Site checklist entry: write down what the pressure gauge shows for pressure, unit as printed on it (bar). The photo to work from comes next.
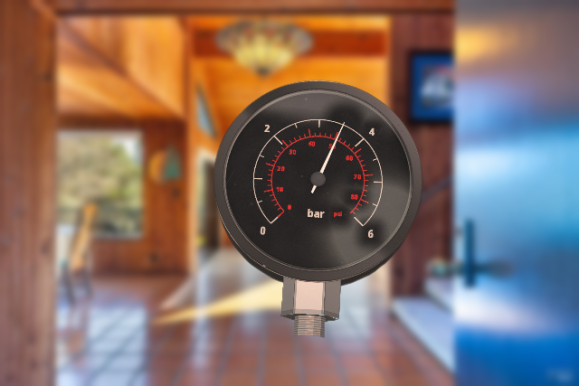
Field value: 3.5 bar
